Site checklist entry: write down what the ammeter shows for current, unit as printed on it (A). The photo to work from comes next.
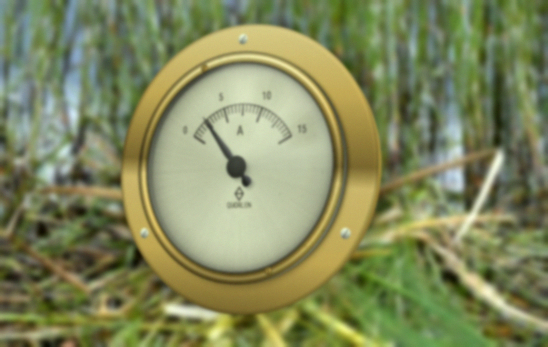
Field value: 2.5 A
